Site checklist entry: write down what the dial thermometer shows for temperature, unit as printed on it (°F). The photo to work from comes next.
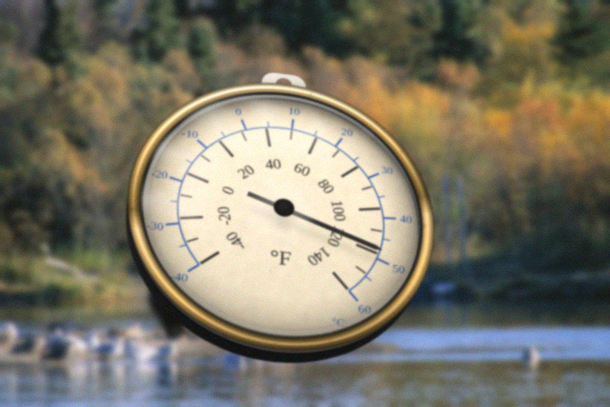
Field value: 120 °F
